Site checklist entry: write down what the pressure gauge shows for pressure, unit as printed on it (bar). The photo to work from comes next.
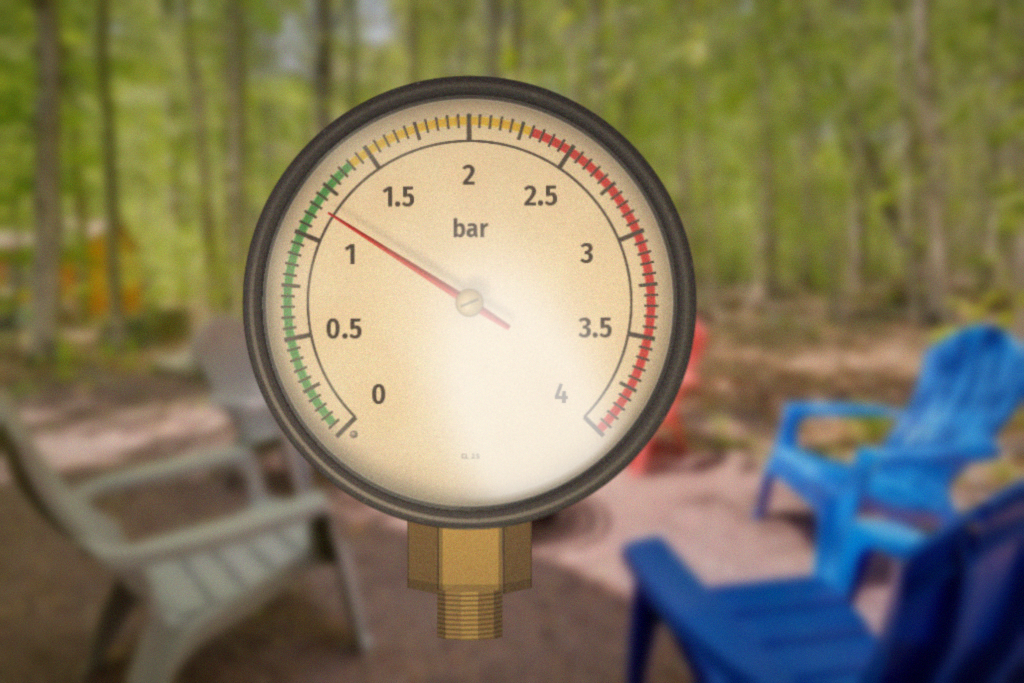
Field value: 1.15 bar
